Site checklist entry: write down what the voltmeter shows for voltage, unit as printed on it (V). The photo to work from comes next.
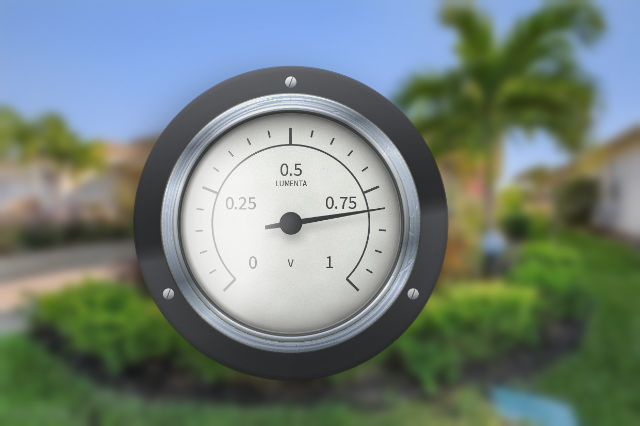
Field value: 0.8 V
